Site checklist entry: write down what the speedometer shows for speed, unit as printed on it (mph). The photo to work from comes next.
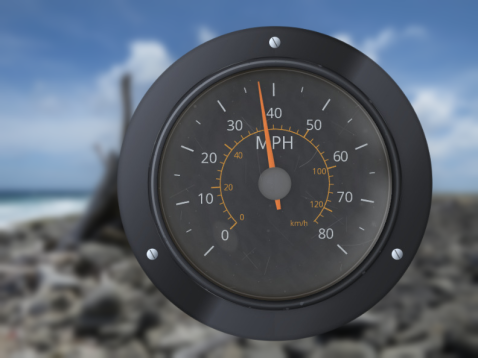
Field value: 37.5 mph
